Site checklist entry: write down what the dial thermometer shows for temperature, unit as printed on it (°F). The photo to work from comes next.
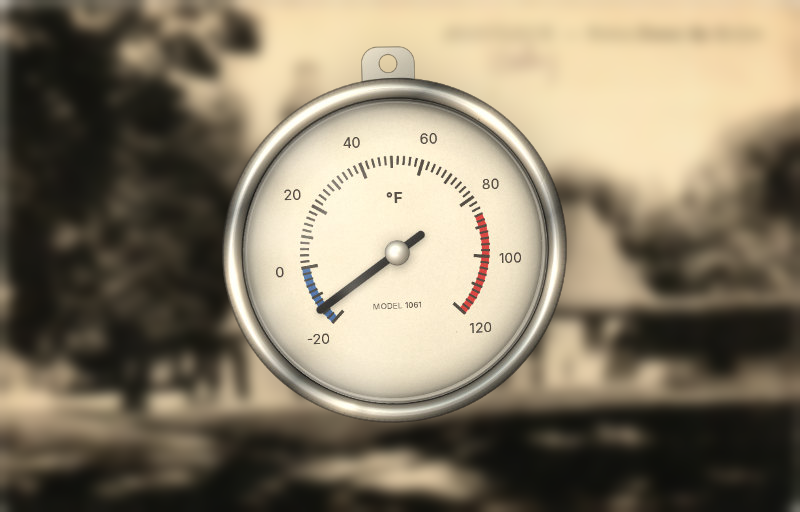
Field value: -14 °F
